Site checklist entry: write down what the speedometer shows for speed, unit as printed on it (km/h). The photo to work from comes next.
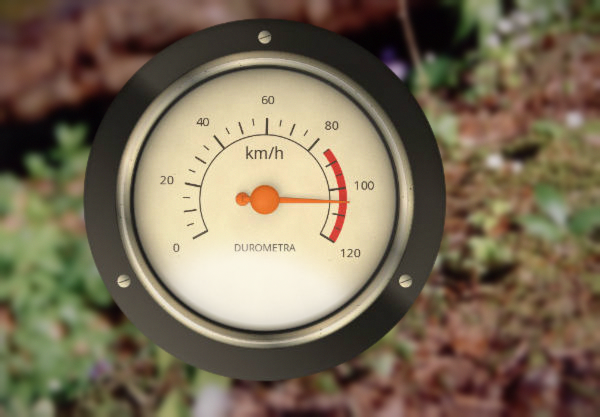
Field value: 105 km/h
